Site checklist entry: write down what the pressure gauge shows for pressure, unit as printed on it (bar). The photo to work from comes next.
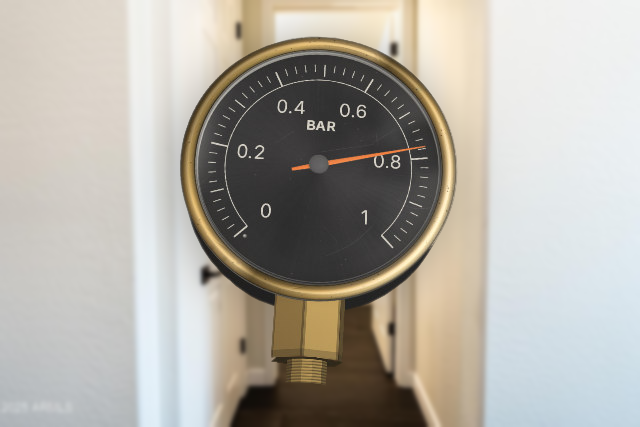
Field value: 0.78 bar
